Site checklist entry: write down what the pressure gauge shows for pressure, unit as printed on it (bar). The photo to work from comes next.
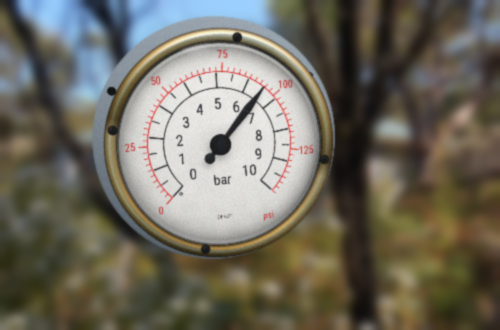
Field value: 6.5 bar
